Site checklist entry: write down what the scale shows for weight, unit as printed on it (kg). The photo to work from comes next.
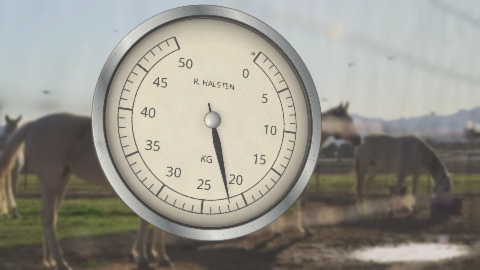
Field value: 22 kg
